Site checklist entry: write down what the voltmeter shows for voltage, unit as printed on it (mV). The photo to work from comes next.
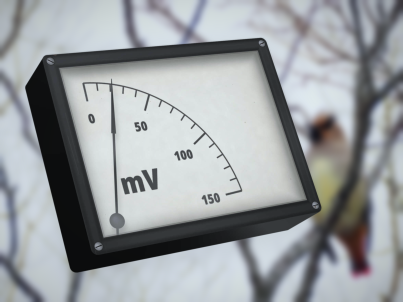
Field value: 20 mV
